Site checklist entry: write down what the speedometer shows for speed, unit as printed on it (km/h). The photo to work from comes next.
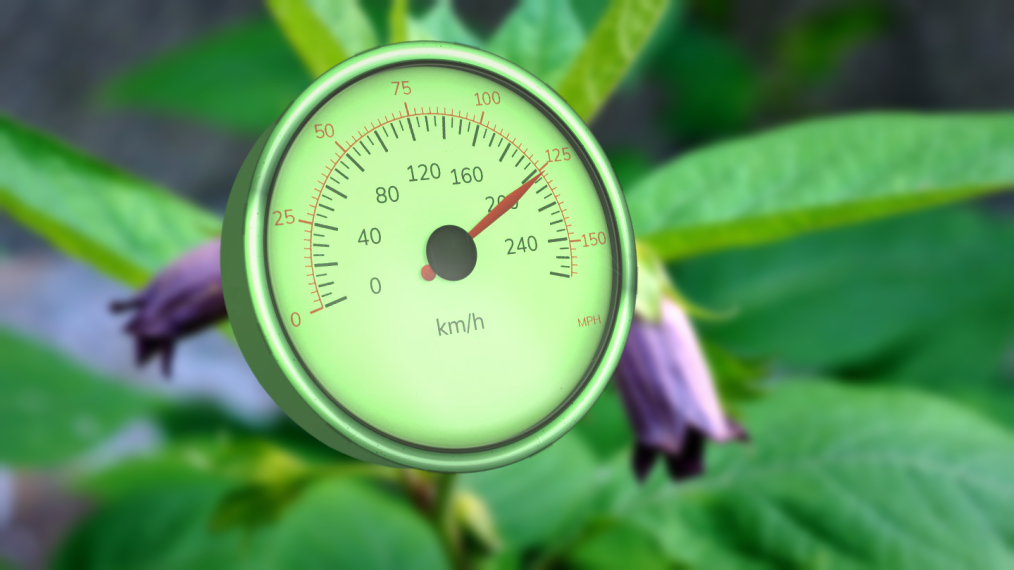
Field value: 202.5 km/h
